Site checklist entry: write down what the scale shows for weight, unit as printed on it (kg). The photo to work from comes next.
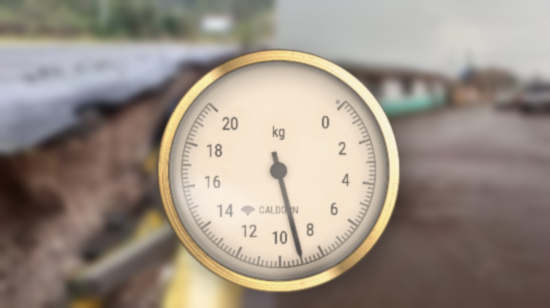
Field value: 9 kg
